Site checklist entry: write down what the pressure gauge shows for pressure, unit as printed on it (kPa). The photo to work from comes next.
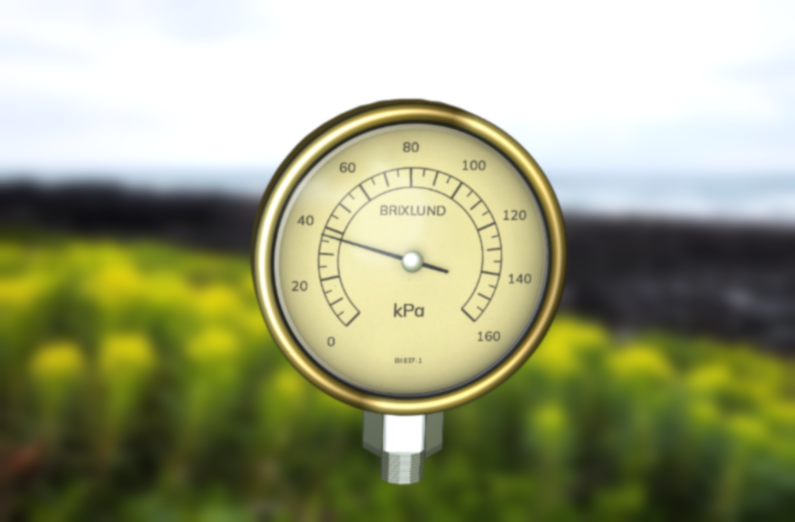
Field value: 37.5 kPa
